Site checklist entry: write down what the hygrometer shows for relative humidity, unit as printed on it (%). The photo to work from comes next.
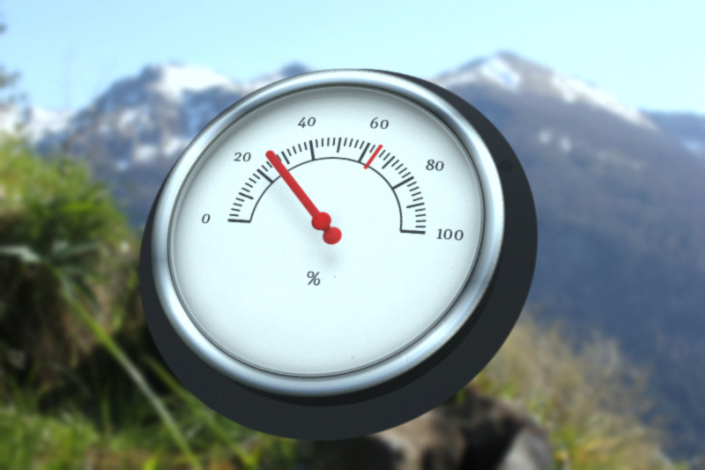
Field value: 26 %
